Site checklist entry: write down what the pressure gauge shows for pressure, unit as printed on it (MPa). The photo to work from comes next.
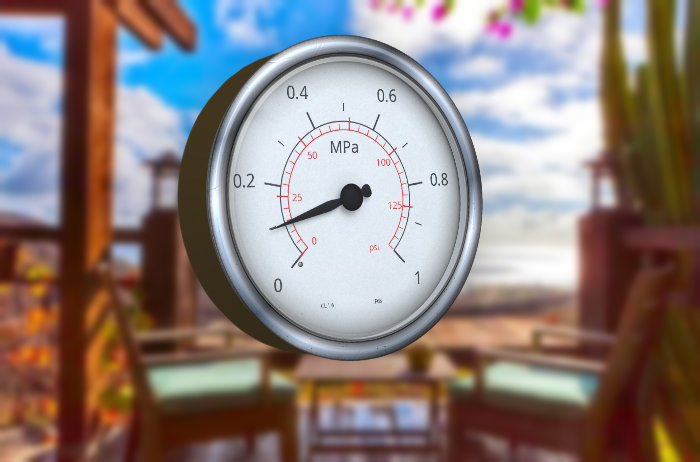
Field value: 0.1 MPa
